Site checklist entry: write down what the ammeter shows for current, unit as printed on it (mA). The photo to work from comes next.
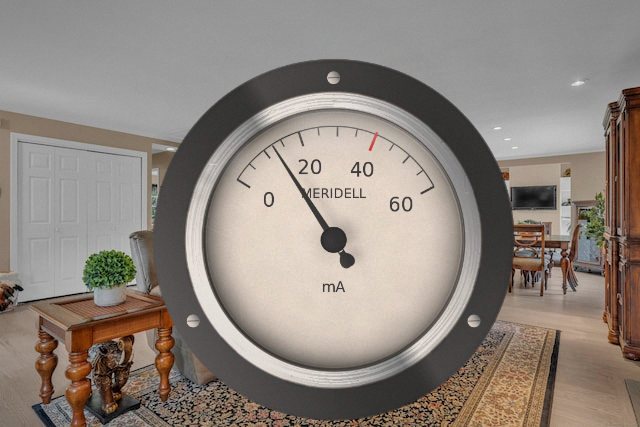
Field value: 12.5 mA
